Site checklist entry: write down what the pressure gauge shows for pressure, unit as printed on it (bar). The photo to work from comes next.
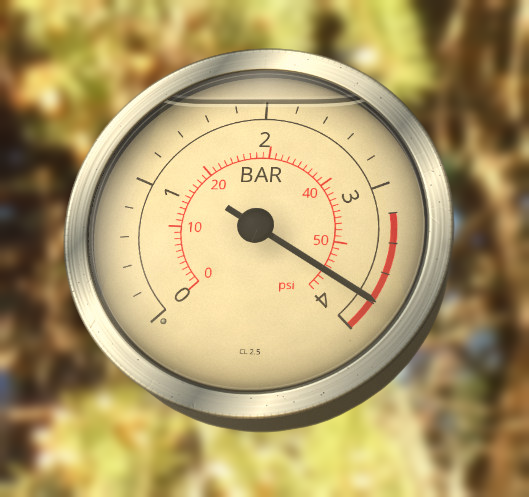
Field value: 3.8 bar
